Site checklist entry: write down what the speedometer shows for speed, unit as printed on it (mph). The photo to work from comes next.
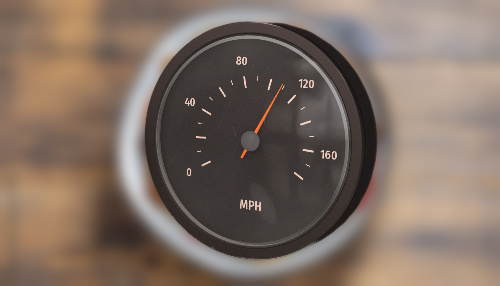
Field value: 110 mph
